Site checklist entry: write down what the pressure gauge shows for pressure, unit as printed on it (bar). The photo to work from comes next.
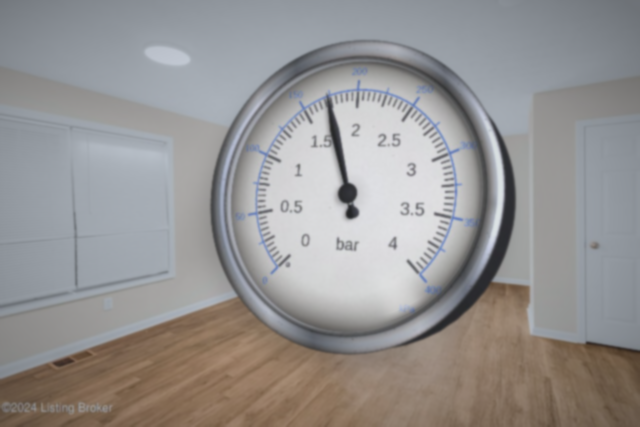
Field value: 1.75 bar
